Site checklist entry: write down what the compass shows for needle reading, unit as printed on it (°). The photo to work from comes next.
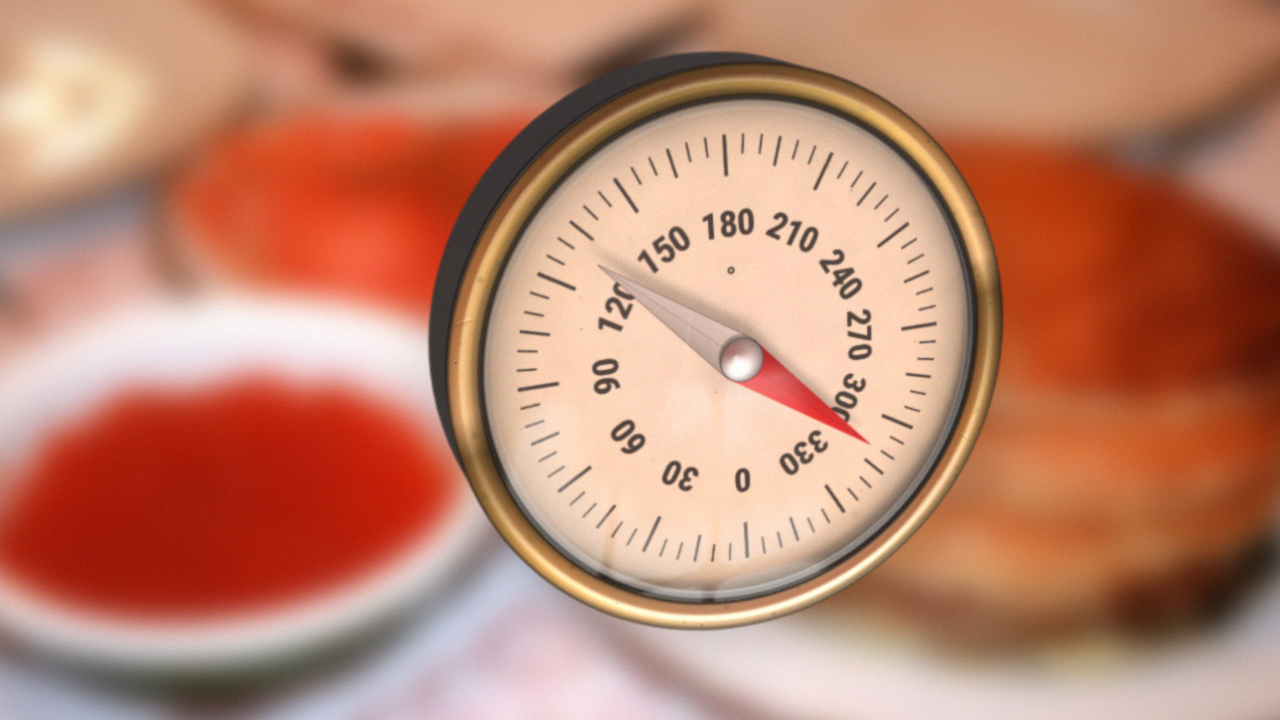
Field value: 310 °
